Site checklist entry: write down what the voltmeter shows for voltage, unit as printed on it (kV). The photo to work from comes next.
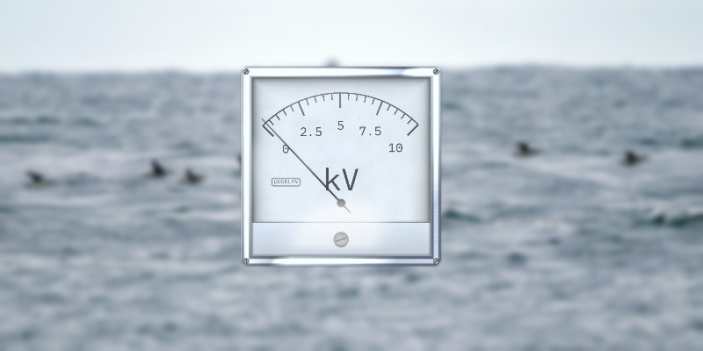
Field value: 0.25 kV
